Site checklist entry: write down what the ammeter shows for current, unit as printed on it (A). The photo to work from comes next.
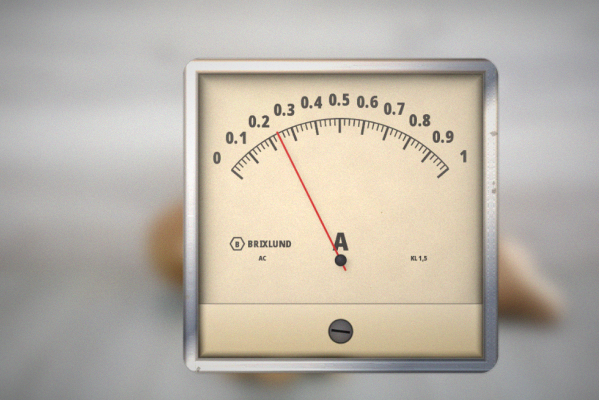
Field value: 0.24 A
